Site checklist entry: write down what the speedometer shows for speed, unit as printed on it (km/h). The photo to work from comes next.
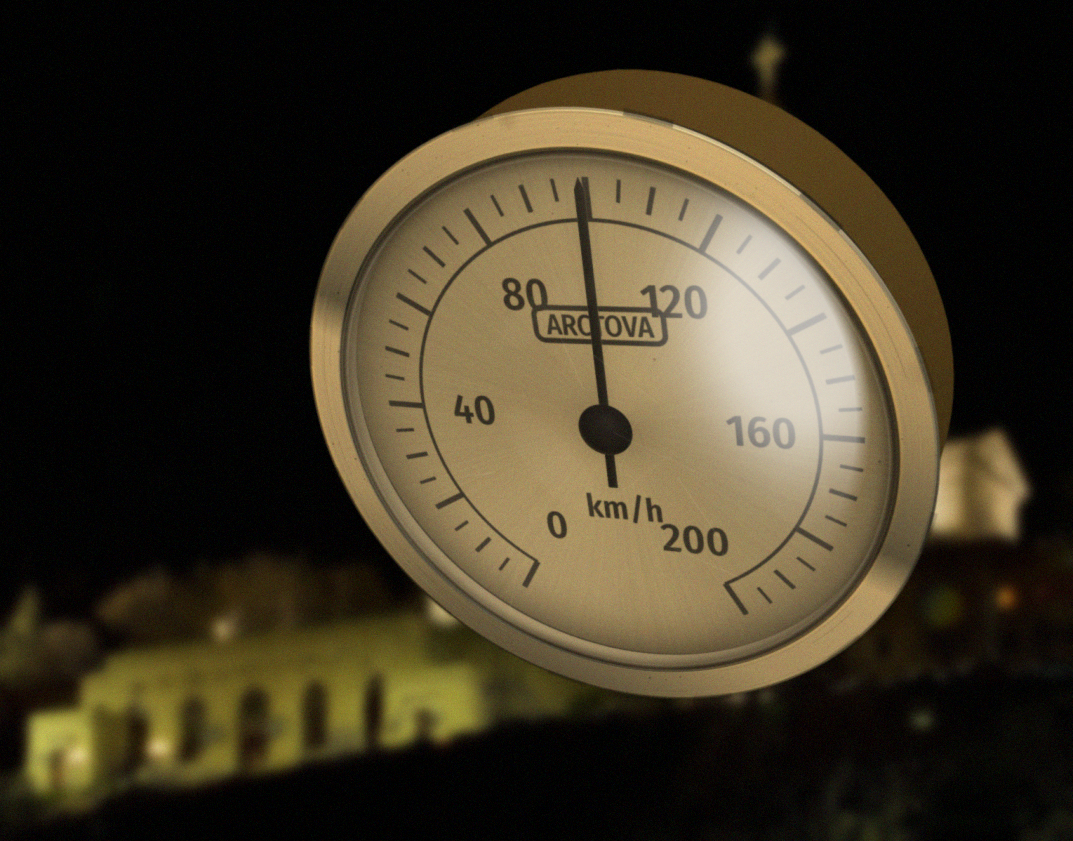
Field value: 100 km/h
